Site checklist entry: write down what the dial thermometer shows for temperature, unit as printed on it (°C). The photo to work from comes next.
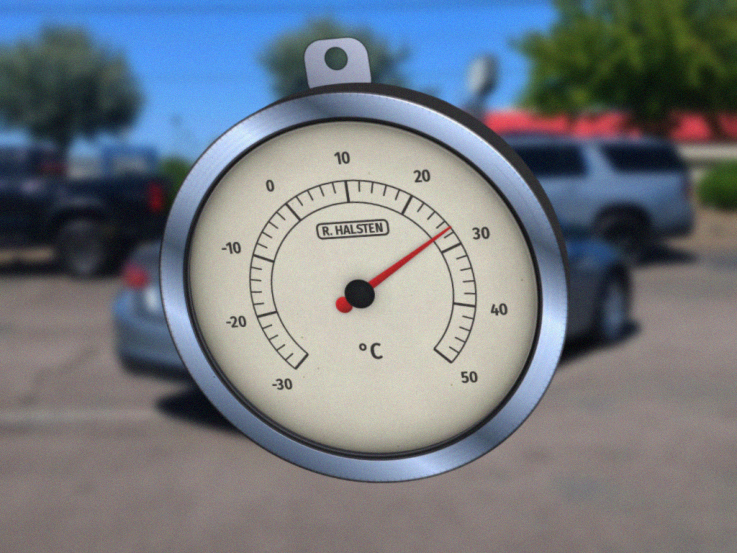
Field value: 27 °C
